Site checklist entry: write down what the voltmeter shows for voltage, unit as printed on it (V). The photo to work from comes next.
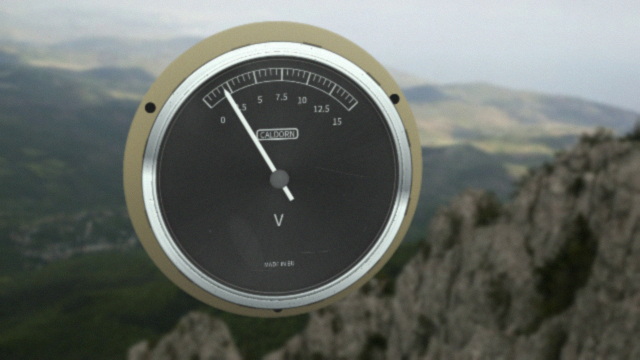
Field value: 2 V
